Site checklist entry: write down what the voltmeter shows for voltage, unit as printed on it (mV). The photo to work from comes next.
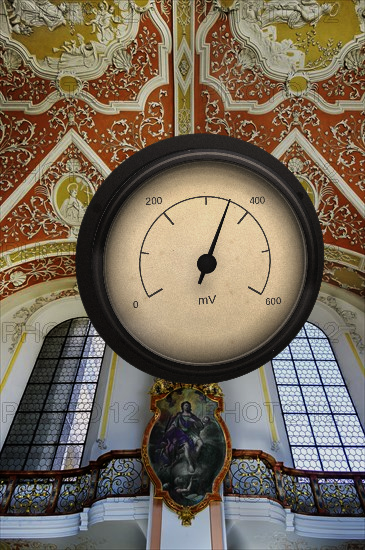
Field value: 350 mV
